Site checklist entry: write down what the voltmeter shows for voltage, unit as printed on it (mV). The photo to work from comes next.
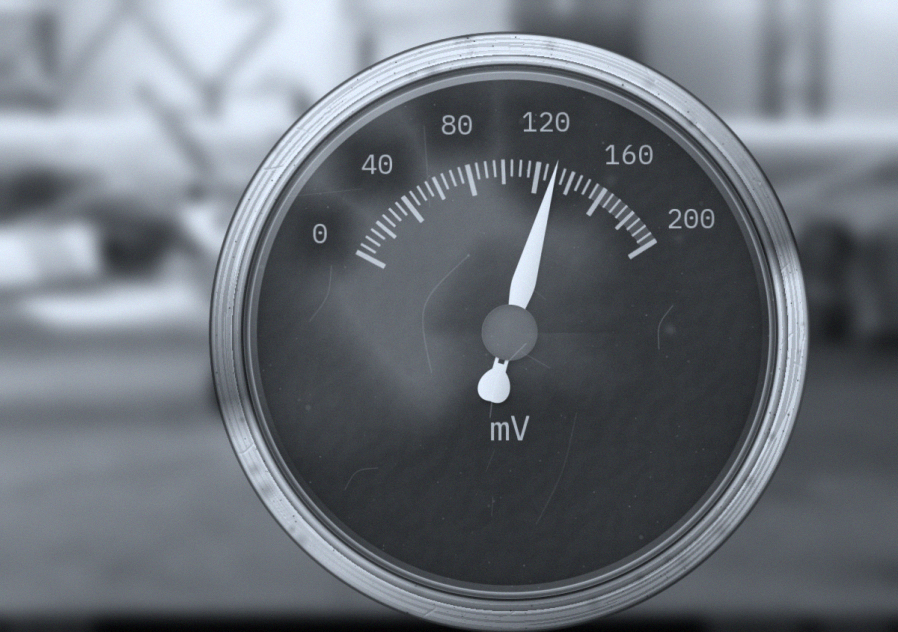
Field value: 130 mV
